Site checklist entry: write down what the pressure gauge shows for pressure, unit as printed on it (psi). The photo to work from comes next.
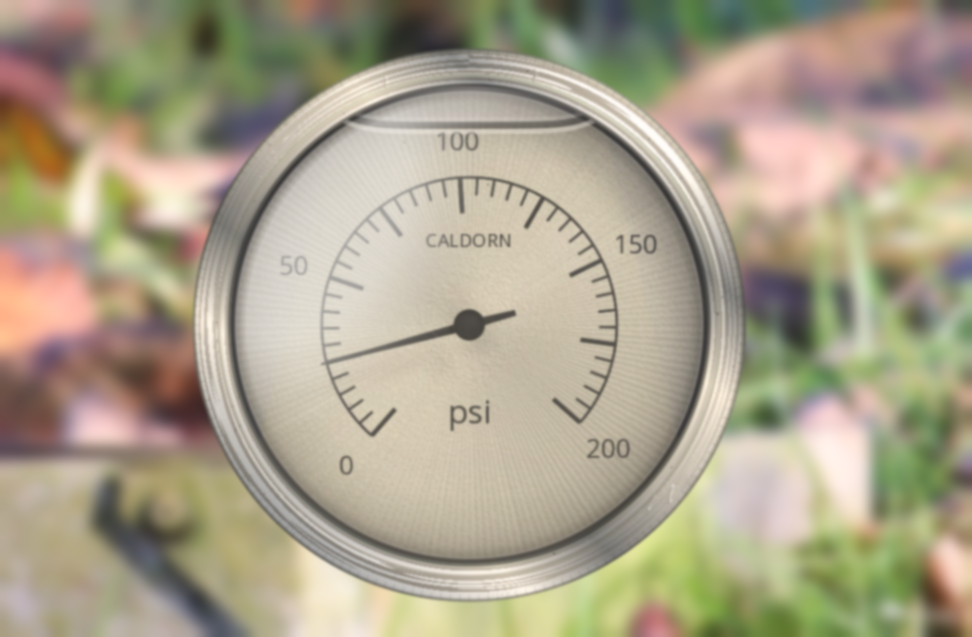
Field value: 25 psi
